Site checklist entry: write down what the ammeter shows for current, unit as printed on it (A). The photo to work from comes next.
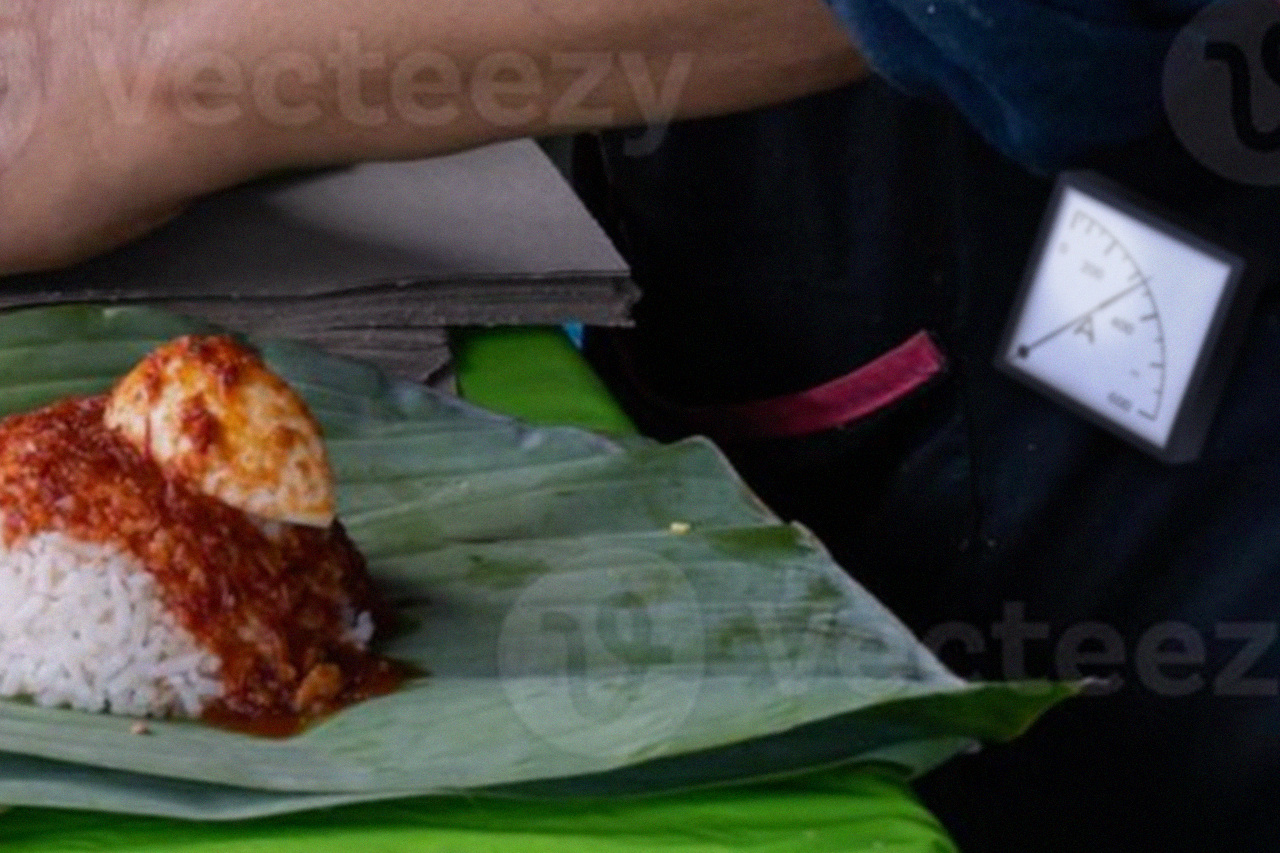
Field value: 325 A
